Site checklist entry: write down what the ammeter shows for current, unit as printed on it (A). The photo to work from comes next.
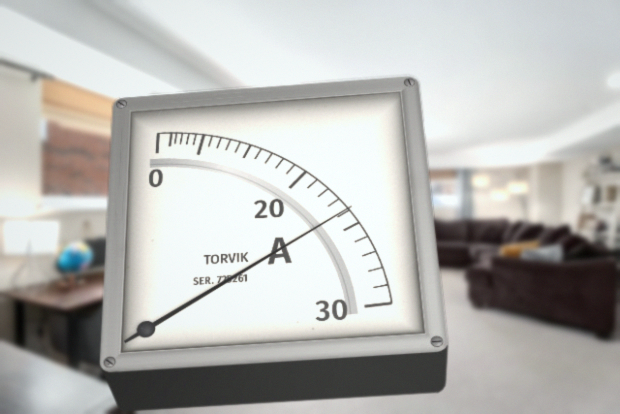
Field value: 24 A
